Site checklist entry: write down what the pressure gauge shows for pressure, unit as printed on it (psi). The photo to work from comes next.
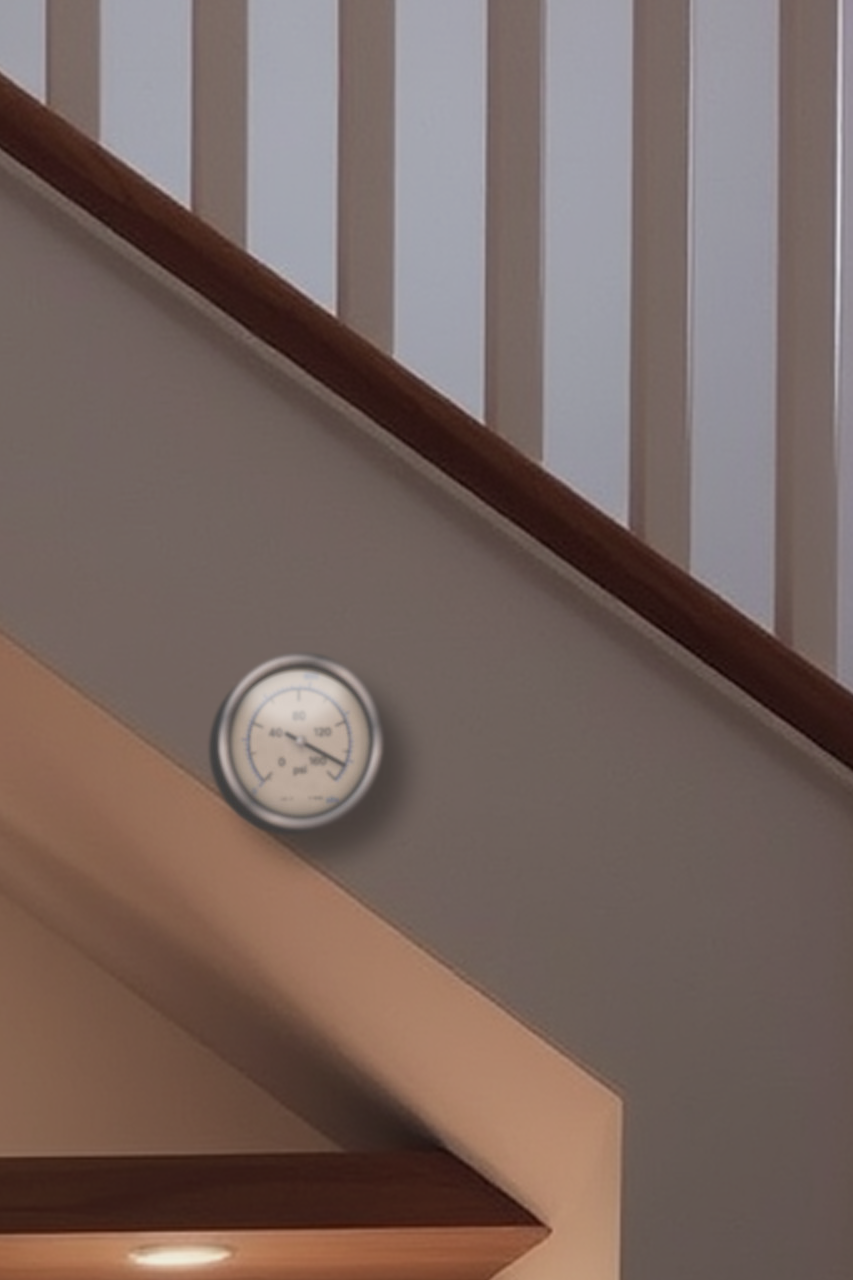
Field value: 150 psi
